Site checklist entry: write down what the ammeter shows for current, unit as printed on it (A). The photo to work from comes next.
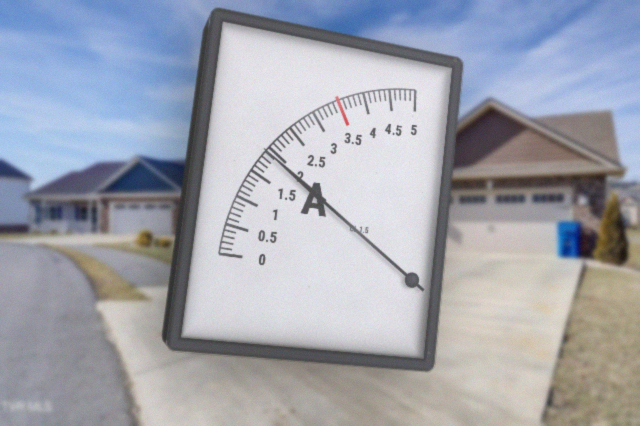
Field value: 1.9 A
